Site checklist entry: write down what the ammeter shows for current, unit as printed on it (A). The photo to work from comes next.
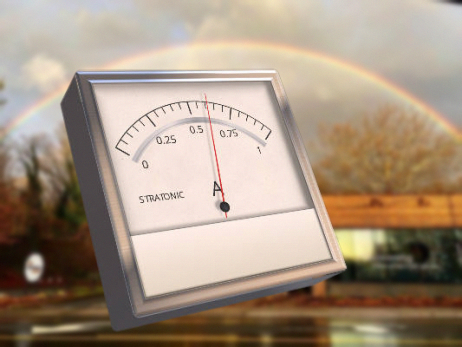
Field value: 0.6 A
